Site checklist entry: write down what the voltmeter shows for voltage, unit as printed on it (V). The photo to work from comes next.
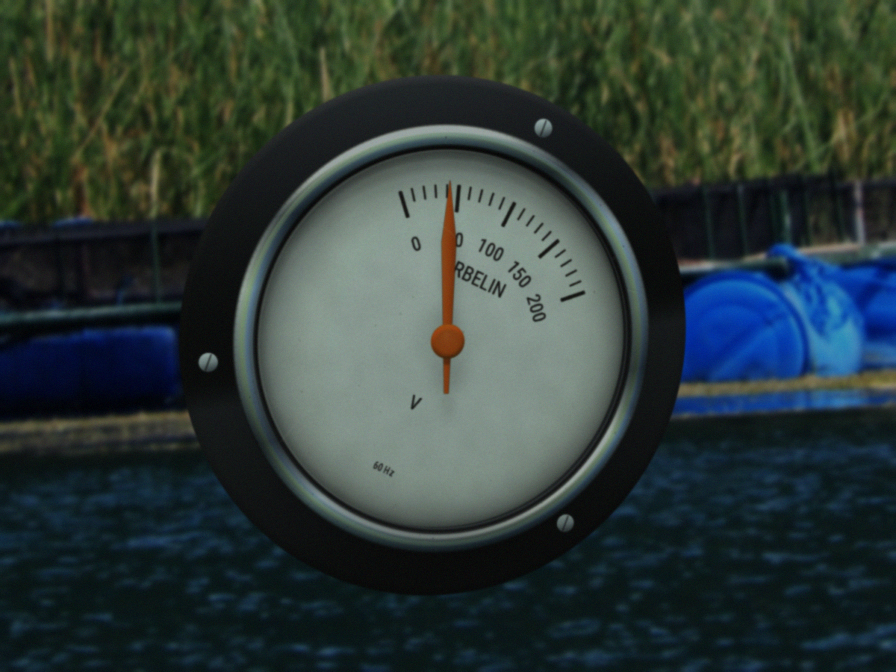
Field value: 40 V
